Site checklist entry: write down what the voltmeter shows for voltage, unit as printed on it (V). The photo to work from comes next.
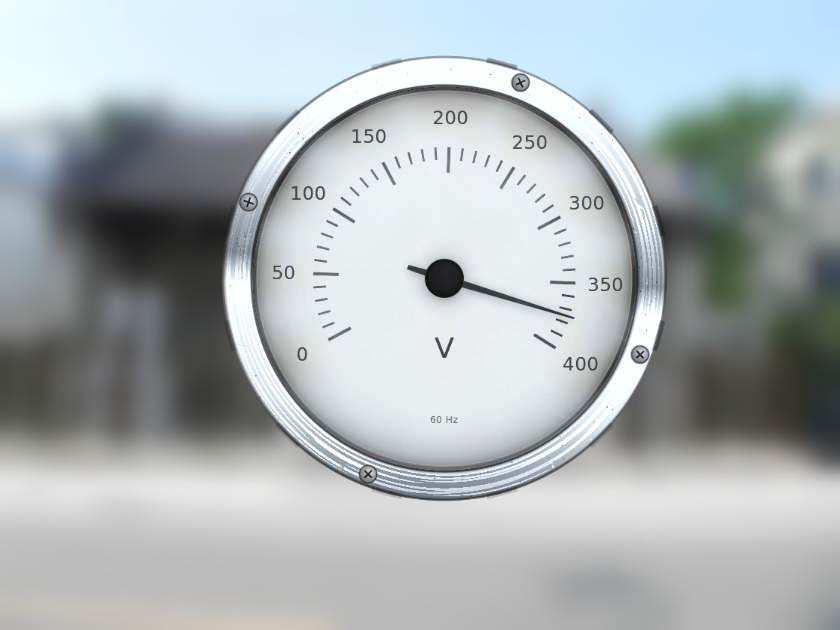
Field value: 375 V
